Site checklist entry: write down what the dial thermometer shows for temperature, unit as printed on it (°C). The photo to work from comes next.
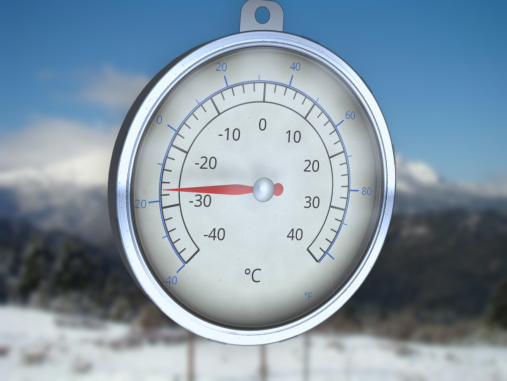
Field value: -27 °C
